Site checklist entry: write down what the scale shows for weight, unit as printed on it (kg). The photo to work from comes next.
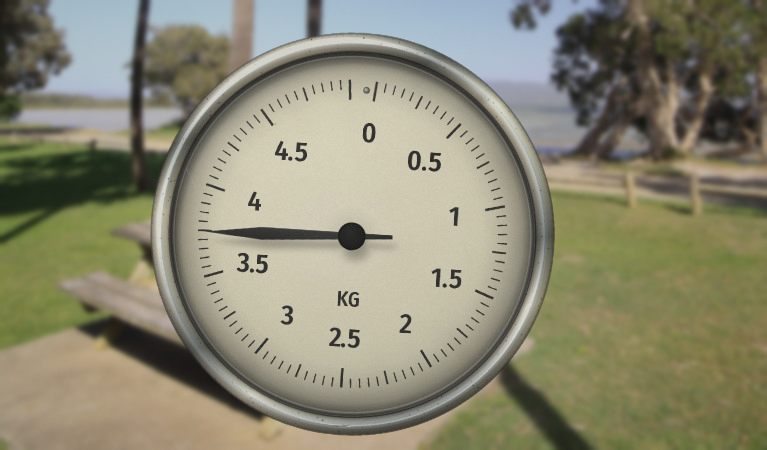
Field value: 3.75 kg
